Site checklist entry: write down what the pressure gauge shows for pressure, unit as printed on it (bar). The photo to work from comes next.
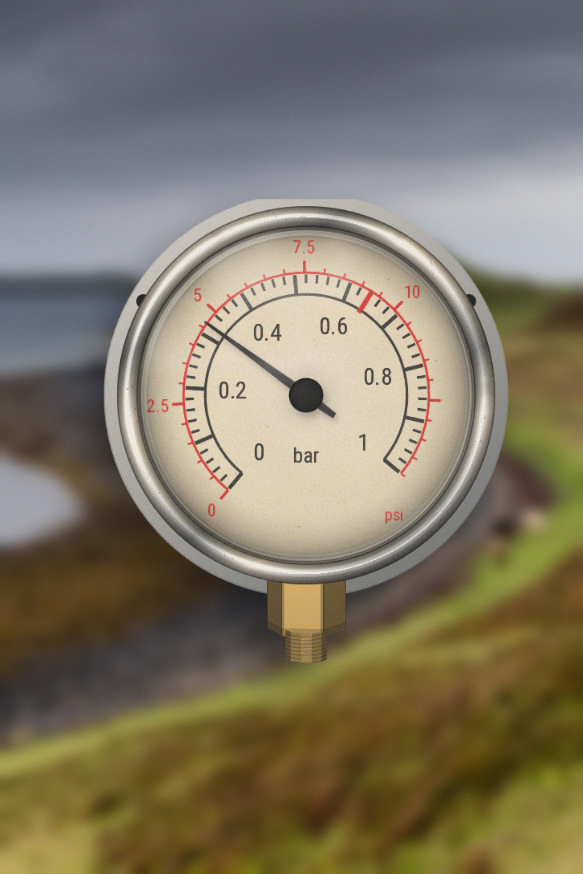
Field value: 0.32 bar
